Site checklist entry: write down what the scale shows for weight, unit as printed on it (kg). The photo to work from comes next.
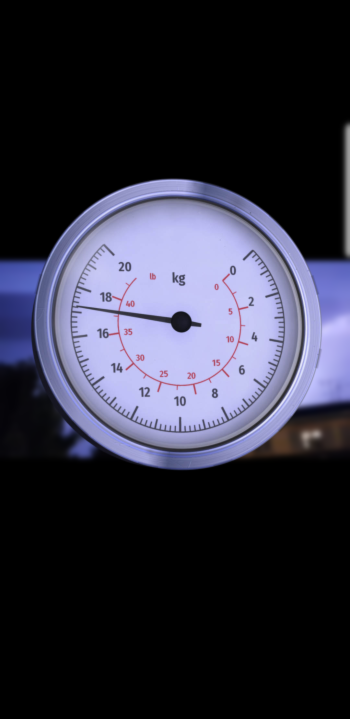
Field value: 17.2 kg
